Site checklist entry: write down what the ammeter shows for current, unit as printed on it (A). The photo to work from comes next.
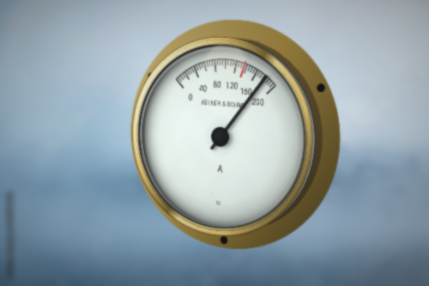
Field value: 180 A
